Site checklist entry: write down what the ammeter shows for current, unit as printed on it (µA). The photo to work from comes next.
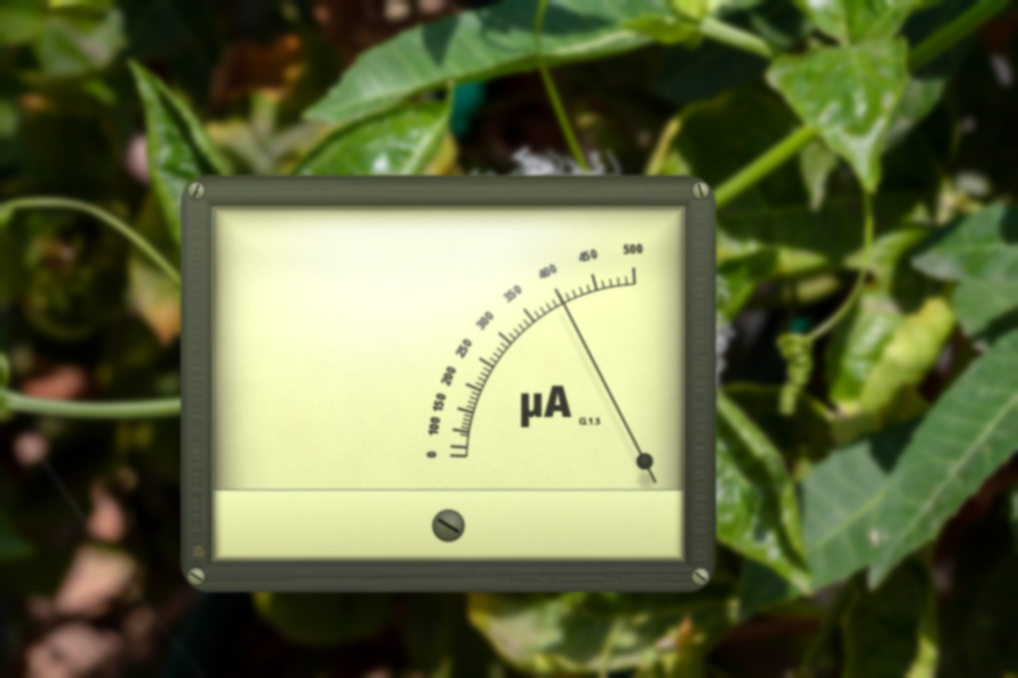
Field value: 400 µA
